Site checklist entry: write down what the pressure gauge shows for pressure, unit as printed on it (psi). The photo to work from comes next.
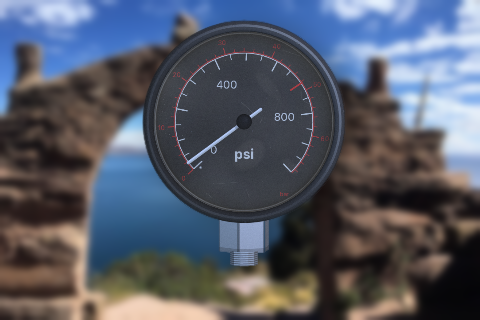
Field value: 25 psi
